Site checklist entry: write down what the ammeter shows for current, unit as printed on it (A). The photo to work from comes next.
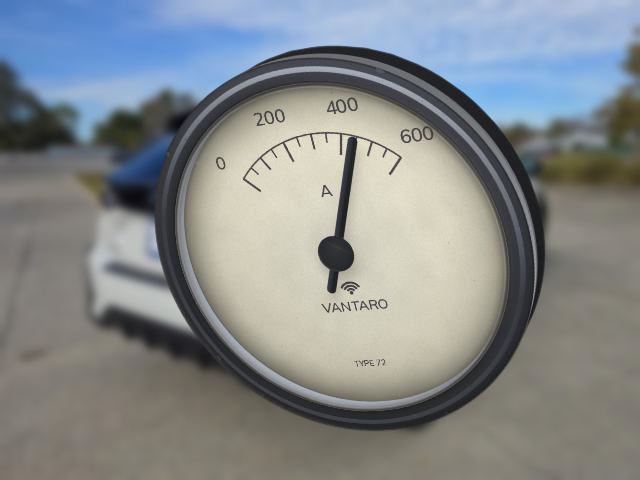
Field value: 450 A
